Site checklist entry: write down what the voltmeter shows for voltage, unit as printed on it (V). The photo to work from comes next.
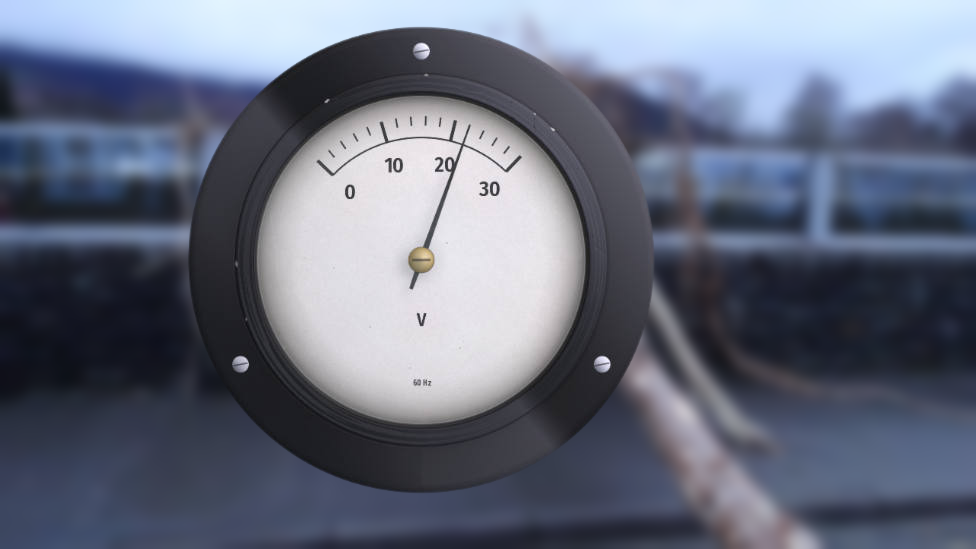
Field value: 22 V
